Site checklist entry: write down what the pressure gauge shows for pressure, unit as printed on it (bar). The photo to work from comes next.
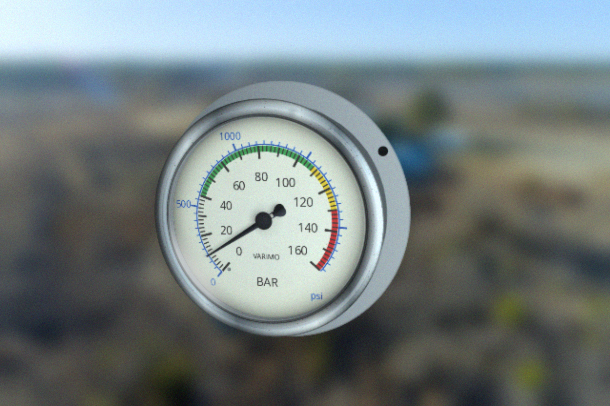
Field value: 10 bar
